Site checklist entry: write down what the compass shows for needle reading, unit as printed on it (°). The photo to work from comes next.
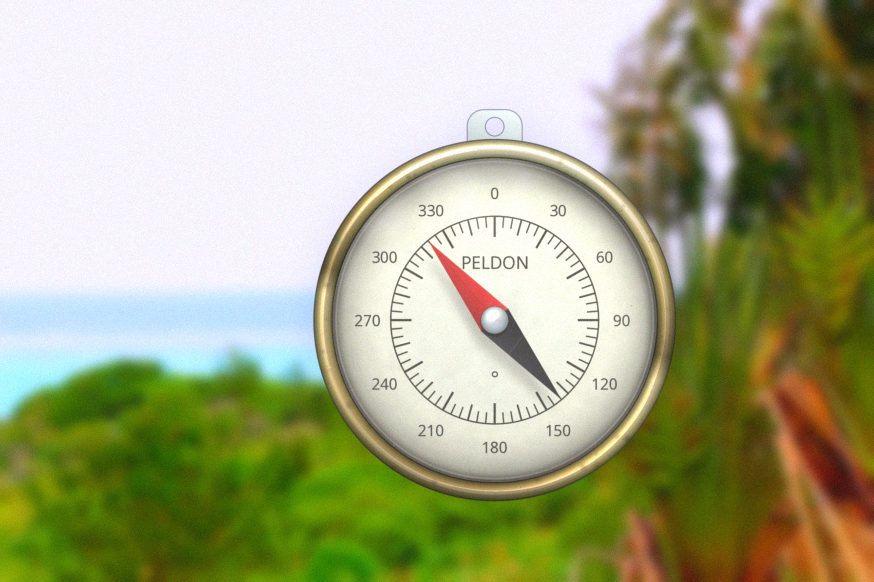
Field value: 320 °
